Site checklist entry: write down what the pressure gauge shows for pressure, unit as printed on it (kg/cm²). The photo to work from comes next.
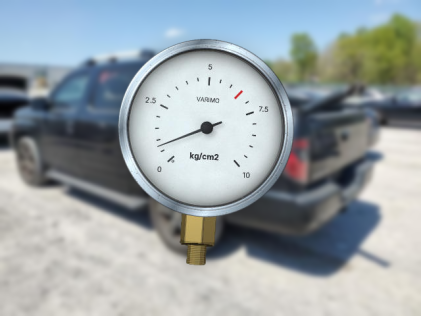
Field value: 0.75 kg/cm²
